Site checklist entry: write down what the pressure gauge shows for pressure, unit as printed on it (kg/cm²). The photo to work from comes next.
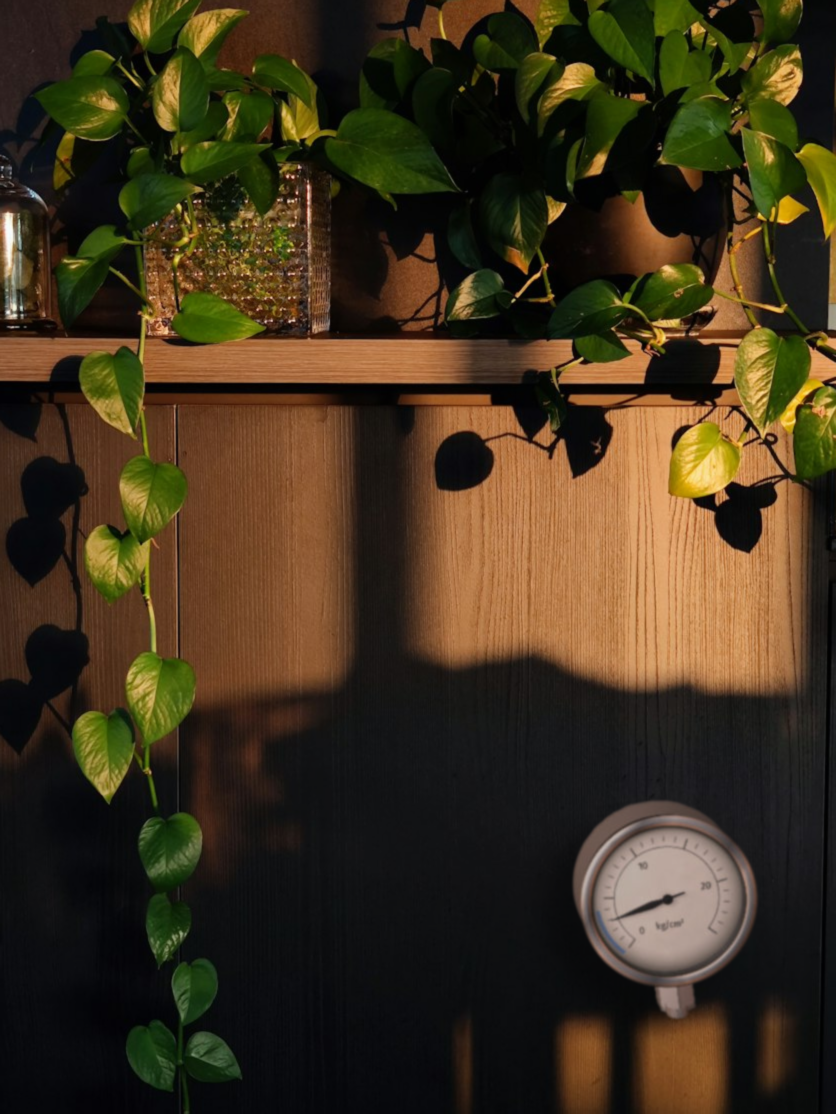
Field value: 3 kg/cm²
